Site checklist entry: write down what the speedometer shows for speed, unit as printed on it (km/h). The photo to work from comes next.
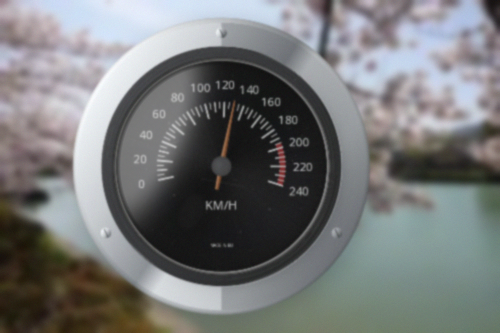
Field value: 130 km/h
